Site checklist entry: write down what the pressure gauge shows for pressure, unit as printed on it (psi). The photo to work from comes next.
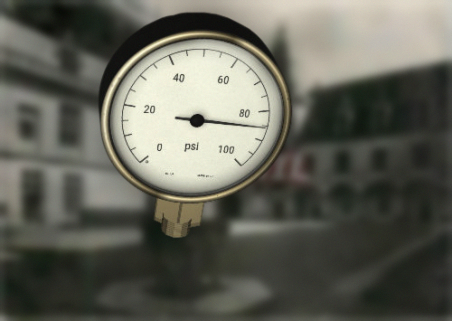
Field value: 85 psi
